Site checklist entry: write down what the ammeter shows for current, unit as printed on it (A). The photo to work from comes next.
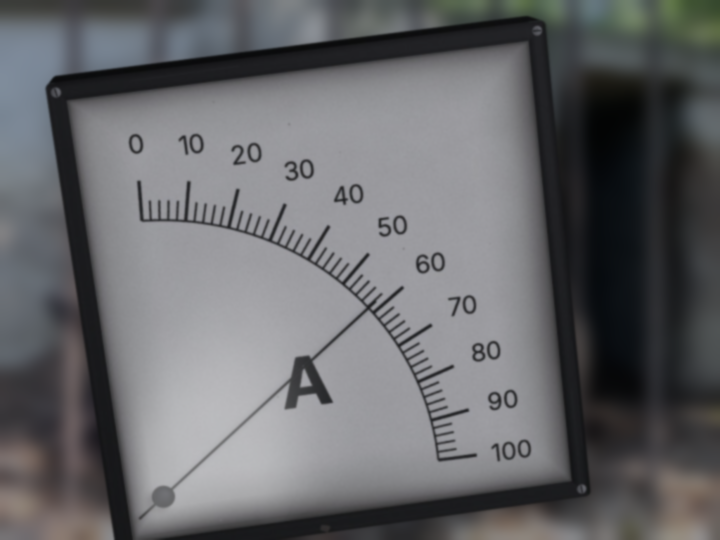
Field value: 58 A
